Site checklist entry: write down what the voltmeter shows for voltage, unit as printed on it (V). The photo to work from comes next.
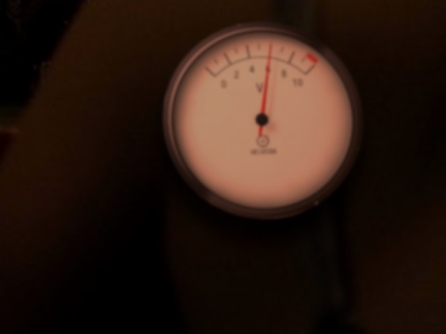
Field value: 6 V
